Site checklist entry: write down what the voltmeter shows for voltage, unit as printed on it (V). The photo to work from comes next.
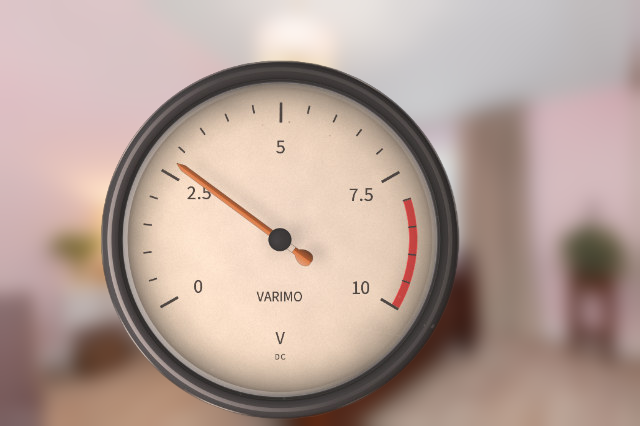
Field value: 2.75 V
